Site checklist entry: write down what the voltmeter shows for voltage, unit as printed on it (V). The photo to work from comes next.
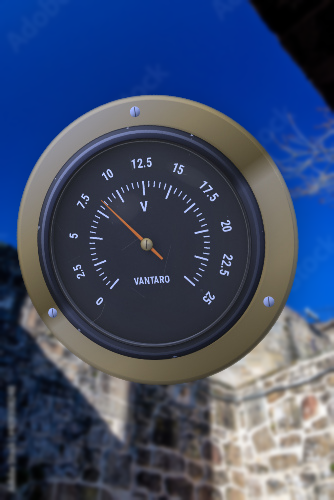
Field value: 8.5 V
